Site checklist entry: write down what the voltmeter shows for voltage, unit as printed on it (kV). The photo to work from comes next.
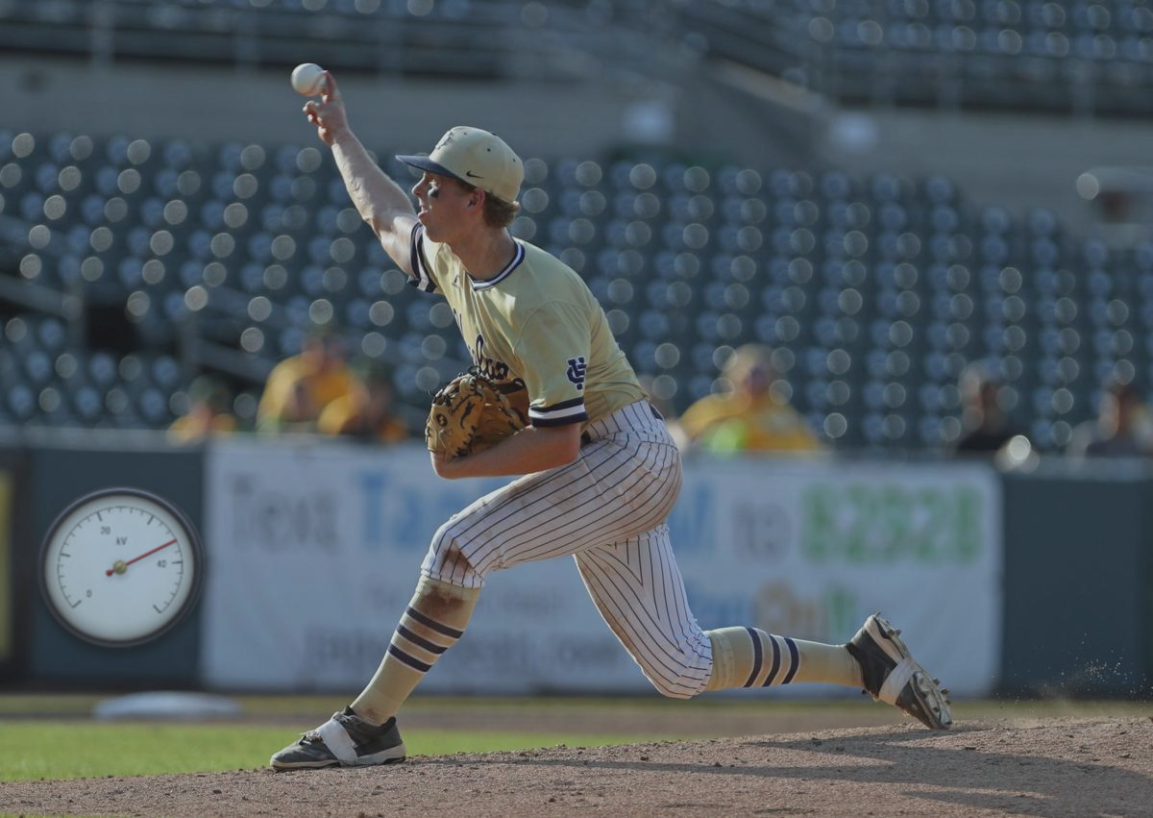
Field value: 36 kV
